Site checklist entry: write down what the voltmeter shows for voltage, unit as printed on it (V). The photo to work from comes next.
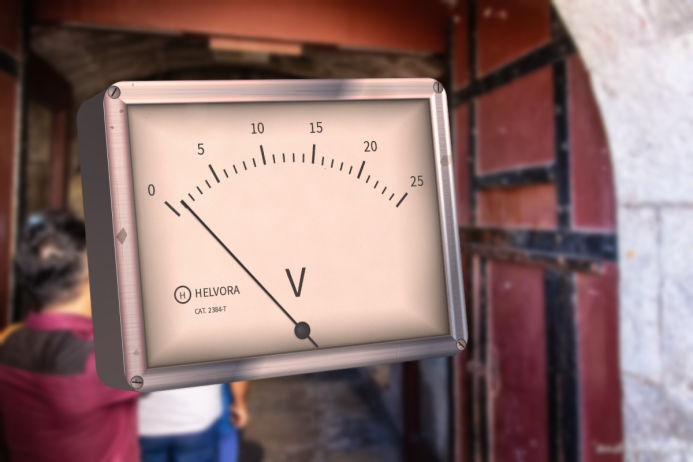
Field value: 1 V
